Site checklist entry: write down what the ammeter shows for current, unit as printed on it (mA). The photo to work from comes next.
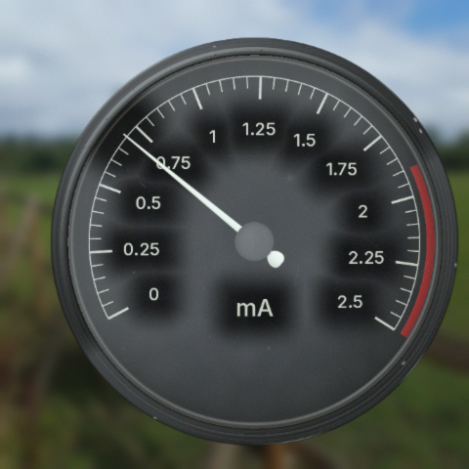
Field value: 0.7 mA
